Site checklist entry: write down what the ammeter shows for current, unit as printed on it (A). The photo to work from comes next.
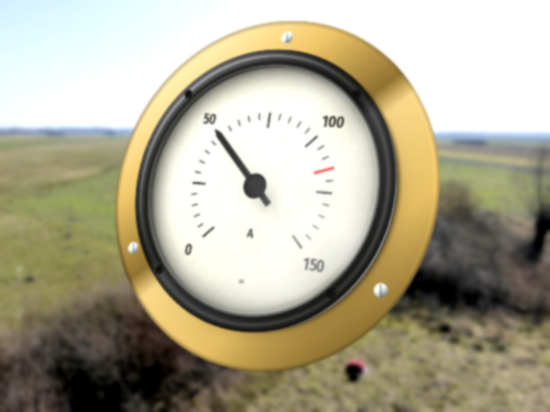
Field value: 50 A
